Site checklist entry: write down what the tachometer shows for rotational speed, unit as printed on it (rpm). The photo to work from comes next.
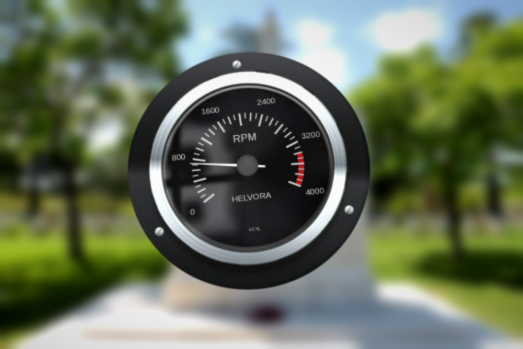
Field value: 700 rpm
